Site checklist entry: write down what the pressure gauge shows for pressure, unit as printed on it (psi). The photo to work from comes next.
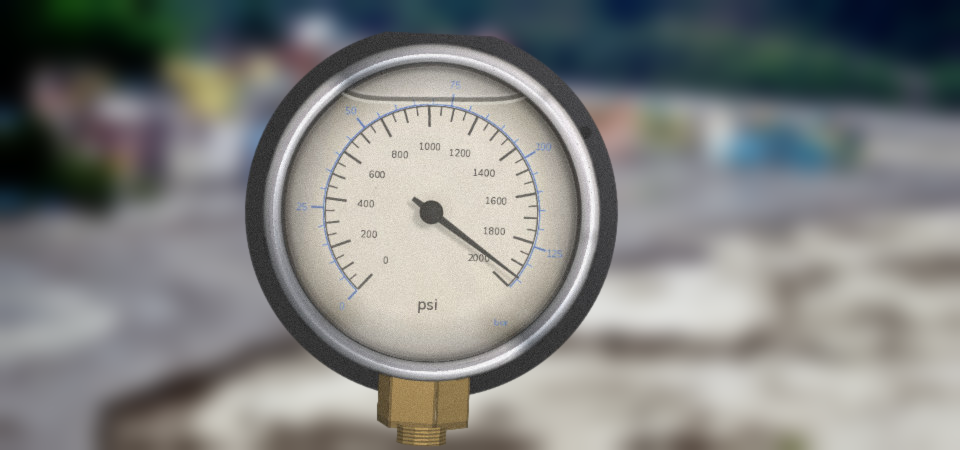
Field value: 1950 psi
